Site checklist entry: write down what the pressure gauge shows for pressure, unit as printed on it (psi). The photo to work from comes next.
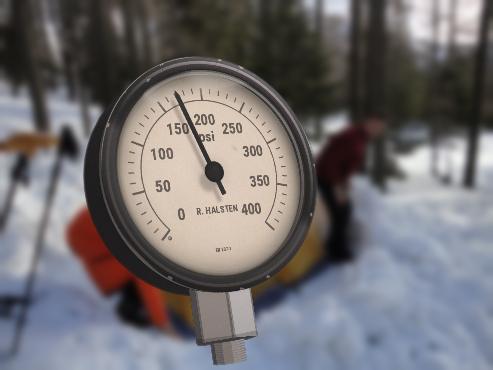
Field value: 170 psi
